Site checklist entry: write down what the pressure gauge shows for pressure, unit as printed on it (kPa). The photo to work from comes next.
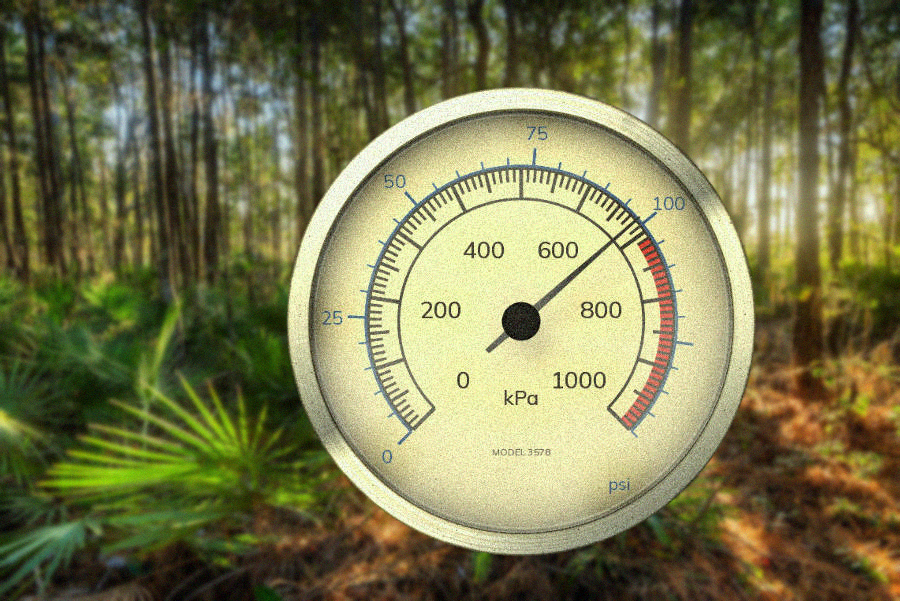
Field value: 680 kPa
